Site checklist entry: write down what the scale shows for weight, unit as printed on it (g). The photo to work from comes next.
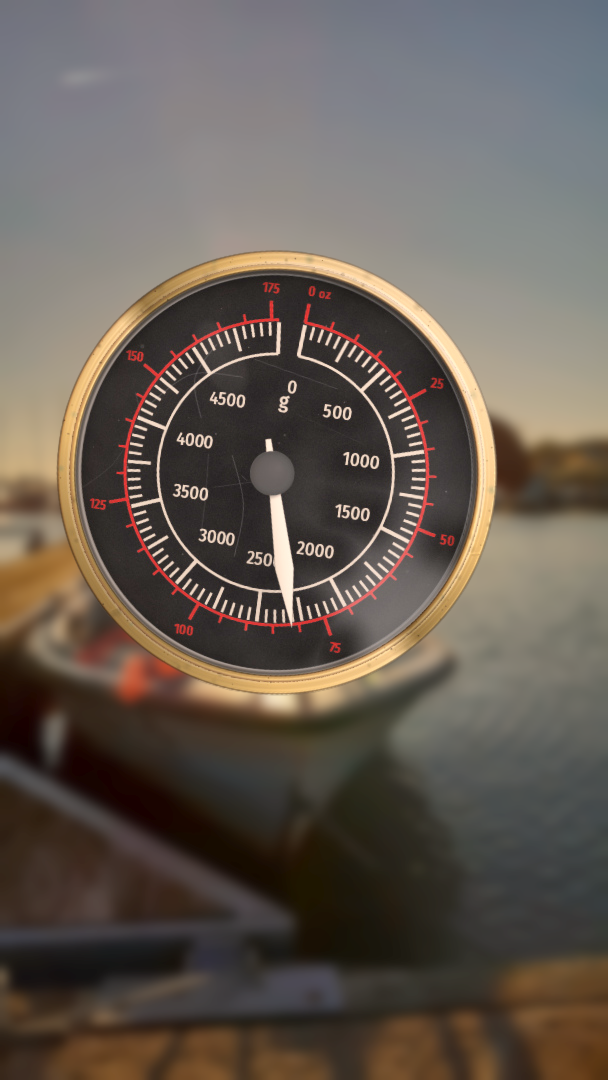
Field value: 2300 g
